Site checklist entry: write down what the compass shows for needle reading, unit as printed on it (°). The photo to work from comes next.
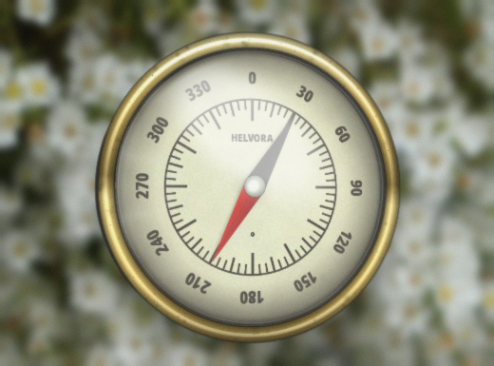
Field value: 210 °
